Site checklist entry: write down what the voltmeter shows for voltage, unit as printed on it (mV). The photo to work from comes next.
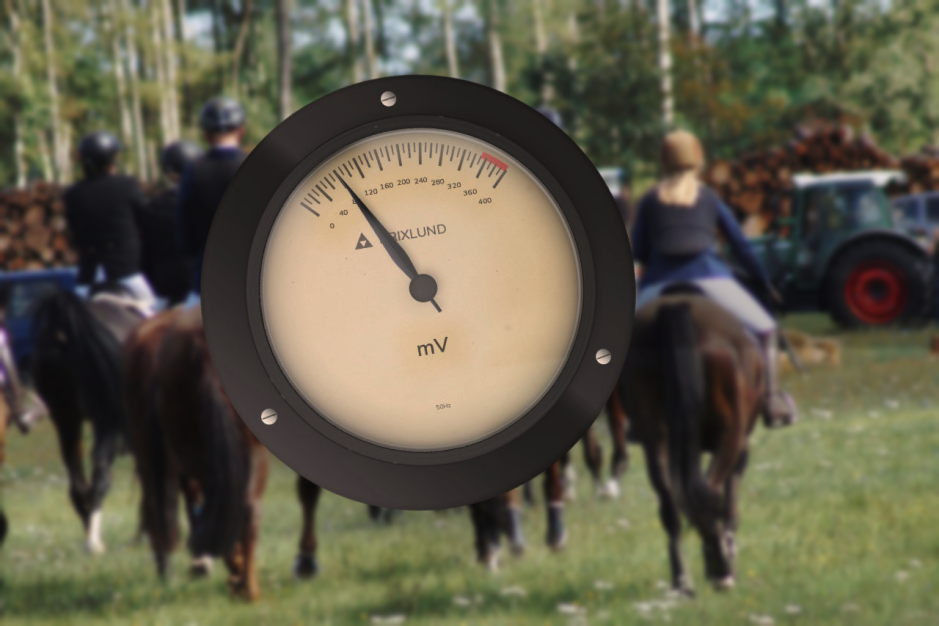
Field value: 80 mV
